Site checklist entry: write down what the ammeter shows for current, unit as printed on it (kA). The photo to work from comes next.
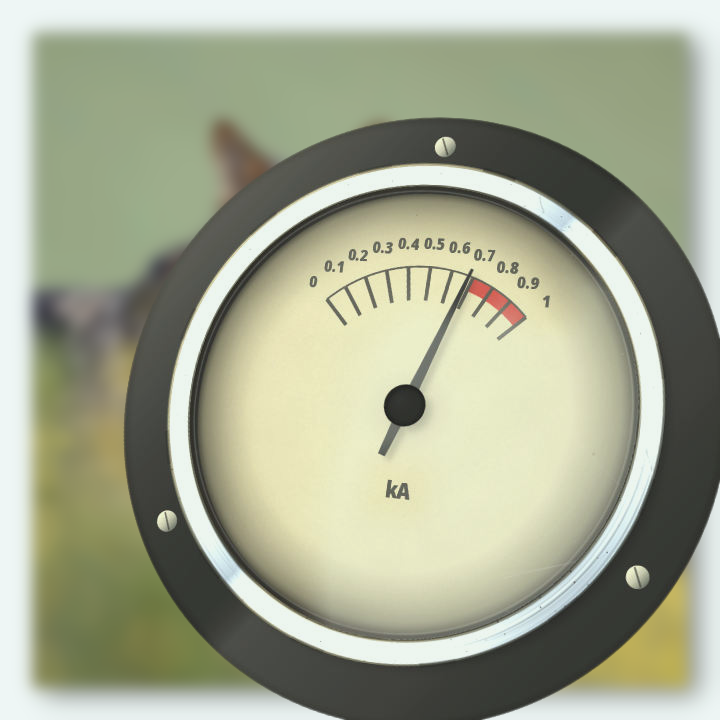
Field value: 0.7 kA
